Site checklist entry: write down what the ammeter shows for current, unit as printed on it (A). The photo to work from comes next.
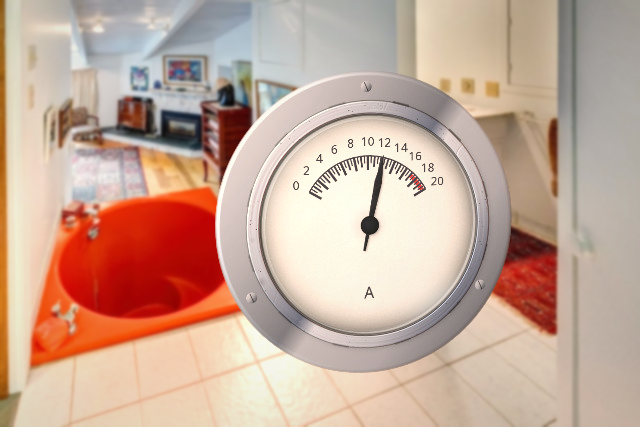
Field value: 12 A
